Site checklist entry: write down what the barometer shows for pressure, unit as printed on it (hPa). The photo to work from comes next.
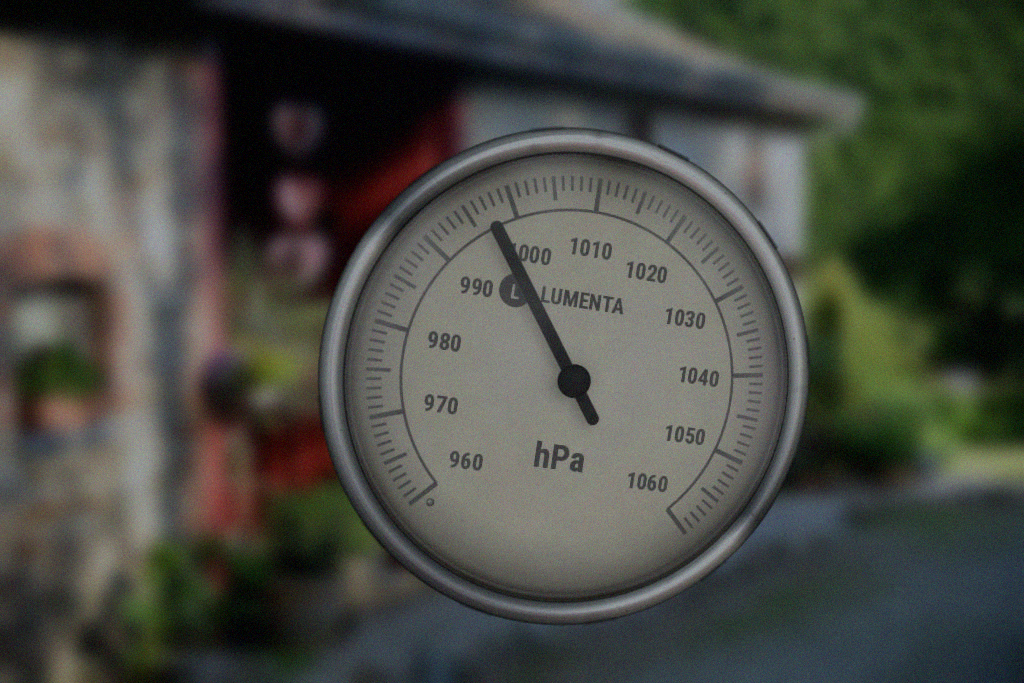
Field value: 997 hPa
